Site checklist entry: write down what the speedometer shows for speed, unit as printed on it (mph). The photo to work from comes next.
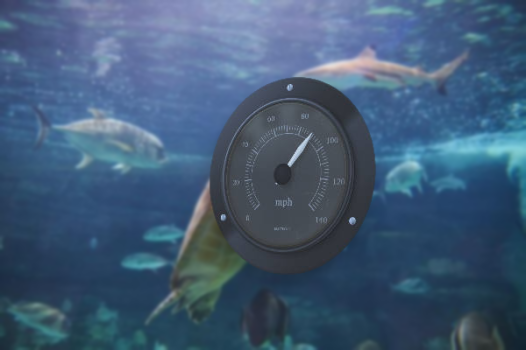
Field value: 90 mph
